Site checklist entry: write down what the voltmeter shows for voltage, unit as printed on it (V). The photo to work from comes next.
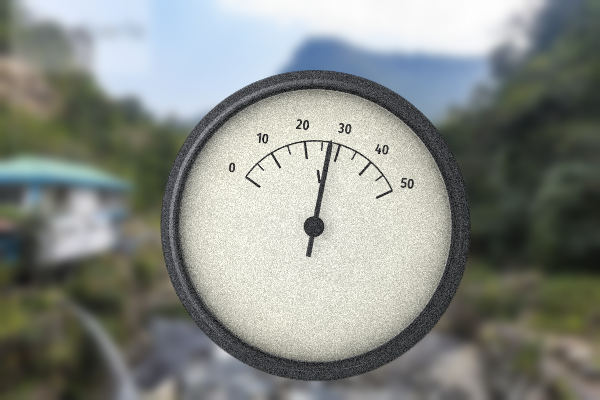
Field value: 27.5 V
